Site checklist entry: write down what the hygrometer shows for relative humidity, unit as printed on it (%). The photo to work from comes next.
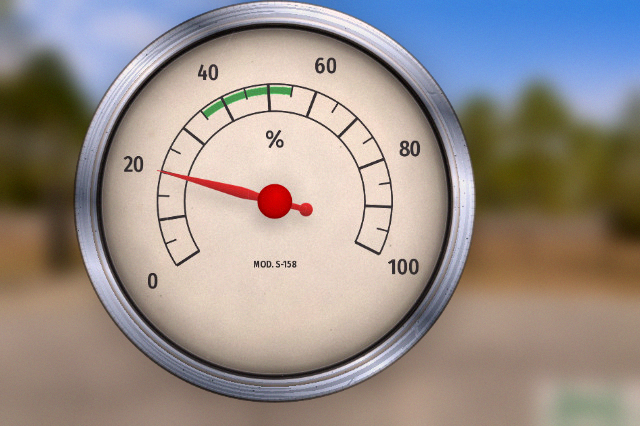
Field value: 20 %
